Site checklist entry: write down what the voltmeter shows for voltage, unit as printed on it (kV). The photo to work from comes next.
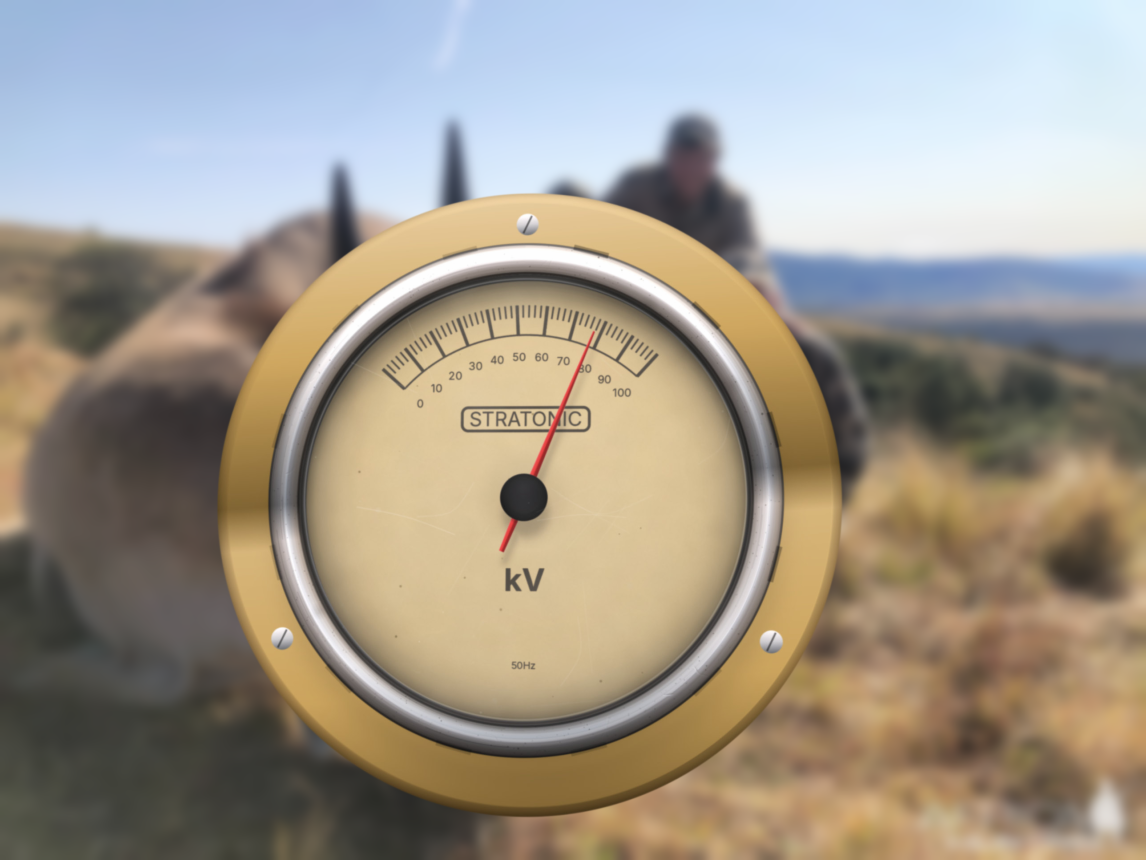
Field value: 78 kV
